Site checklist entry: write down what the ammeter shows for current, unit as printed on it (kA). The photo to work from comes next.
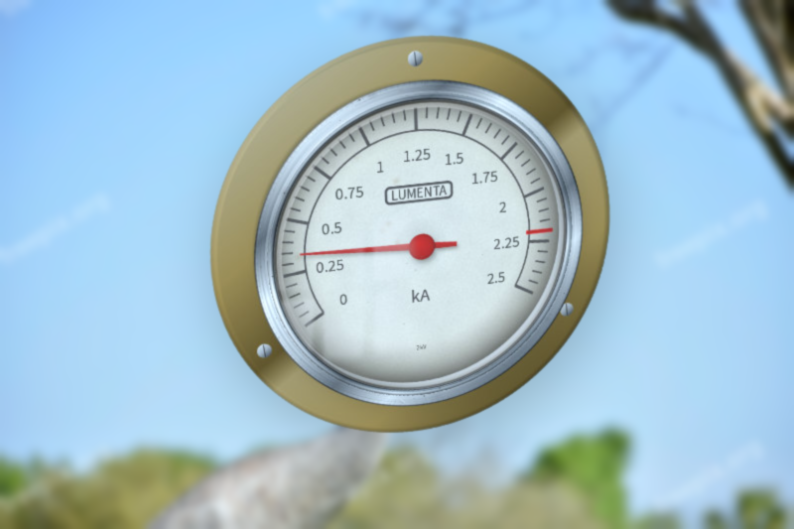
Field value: 0.35 kA
